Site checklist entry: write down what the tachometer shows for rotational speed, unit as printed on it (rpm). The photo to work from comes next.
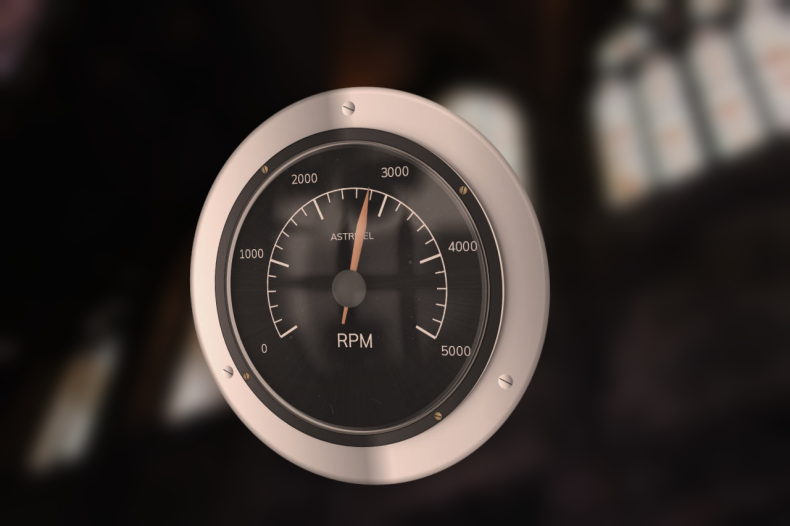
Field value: 2800 rpm
